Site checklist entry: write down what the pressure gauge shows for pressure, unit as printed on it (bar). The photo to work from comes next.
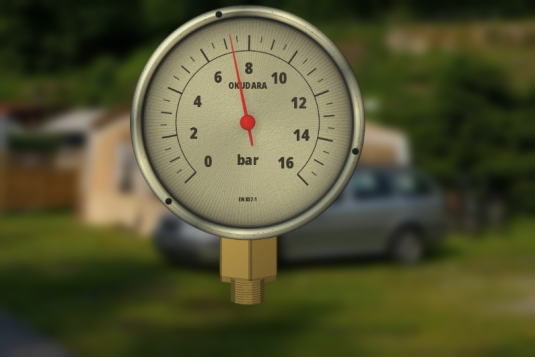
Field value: 7.25 bar
